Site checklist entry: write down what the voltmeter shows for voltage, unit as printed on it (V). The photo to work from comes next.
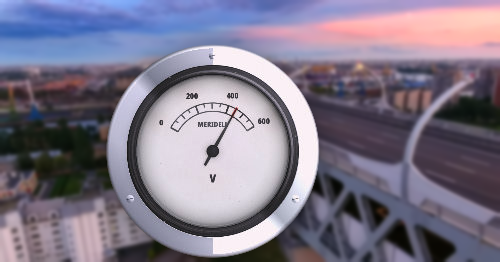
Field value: 450 V
